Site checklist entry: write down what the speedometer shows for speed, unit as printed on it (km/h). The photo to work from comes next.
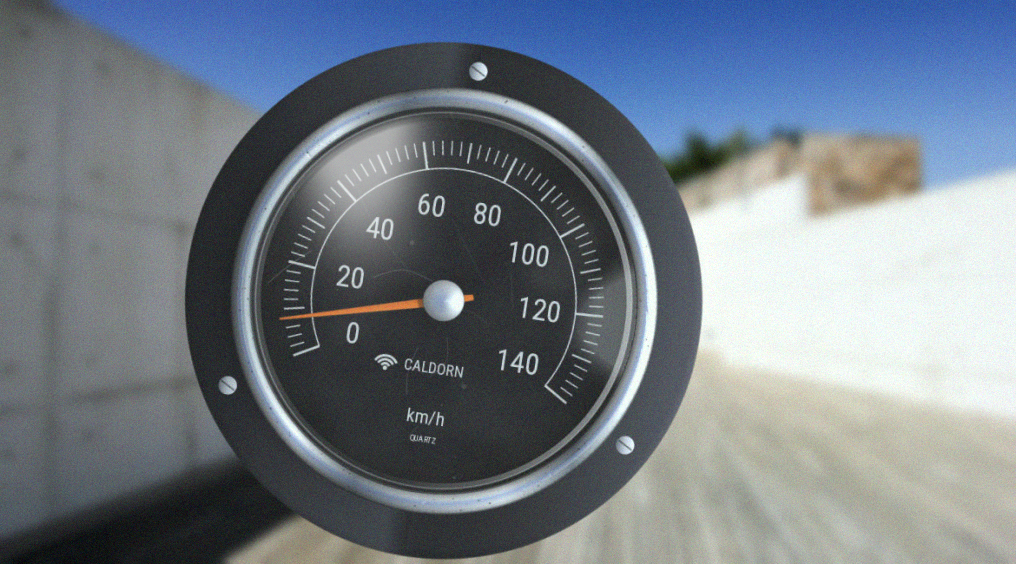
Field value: 8 km/h
